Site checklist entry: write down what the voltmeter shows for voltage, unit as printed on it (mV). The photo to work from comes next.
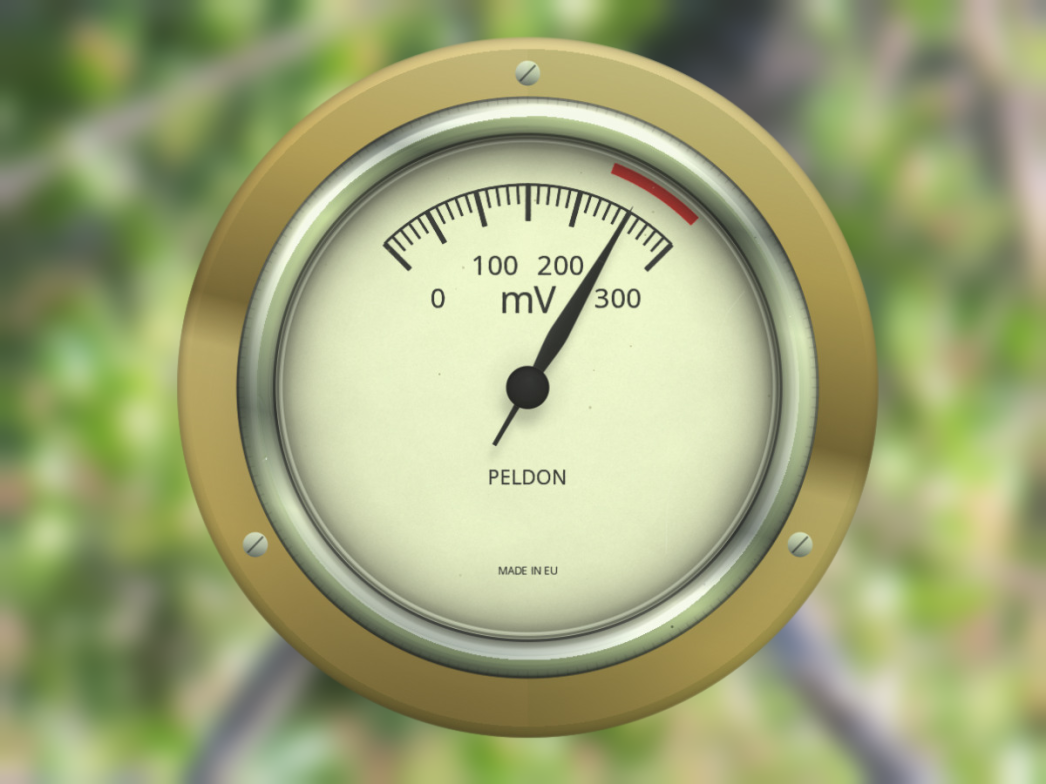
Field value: 250 mV
